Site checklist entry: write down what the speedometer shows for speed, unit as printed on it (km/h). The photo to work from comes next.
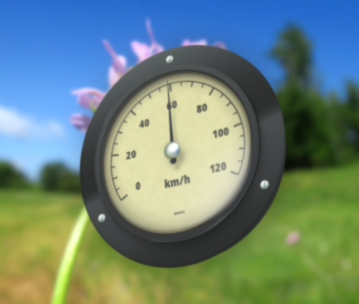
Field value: 60 km/h
